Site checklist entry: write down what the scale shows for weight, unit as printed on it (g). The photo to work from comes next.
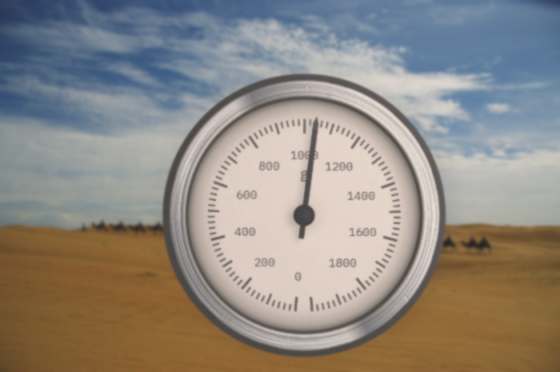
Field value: 1040 g
